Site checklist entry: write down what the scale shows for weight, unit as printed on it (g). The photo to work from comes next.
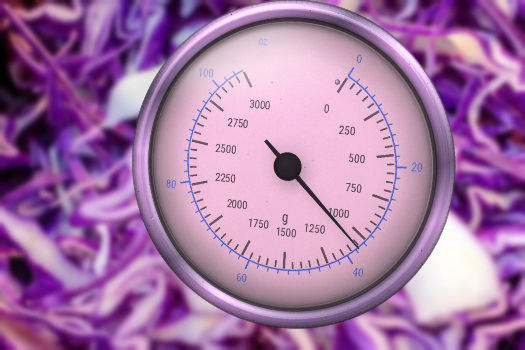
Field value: 1050 g
